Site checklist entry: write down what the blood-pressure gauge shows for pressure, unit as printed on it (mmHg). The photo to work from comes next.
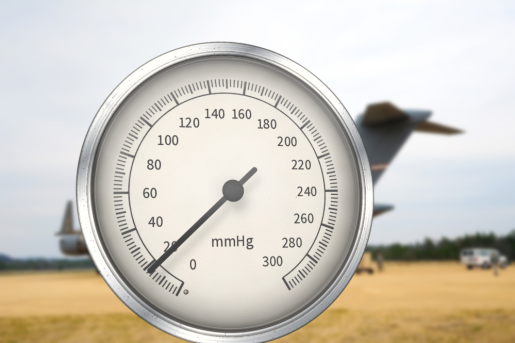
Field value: 18 mmHg
